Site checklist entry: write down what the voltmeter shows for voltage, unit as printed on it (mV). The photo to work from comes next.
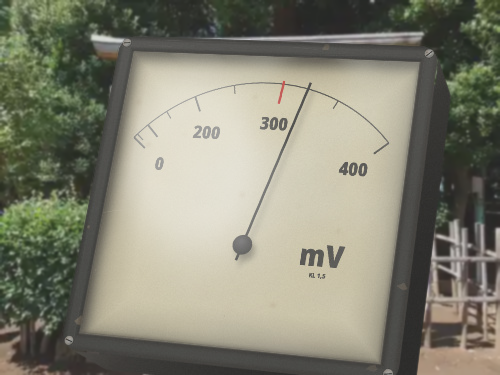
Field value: 325 mV
